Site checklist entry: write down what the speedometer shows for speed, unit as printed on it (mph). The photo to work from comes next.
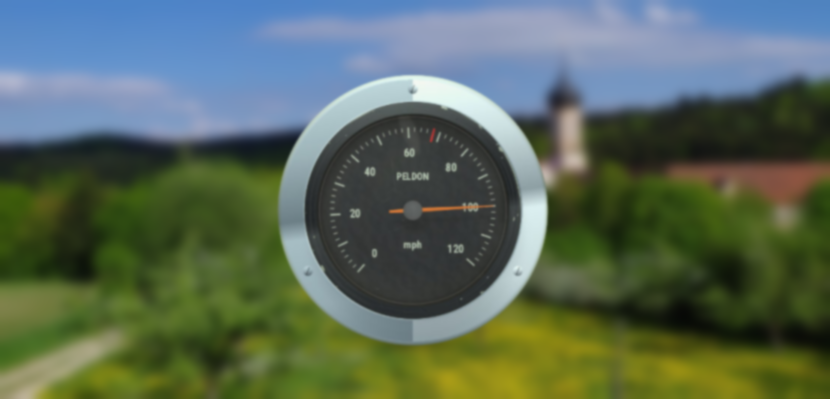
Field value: 100 mph
